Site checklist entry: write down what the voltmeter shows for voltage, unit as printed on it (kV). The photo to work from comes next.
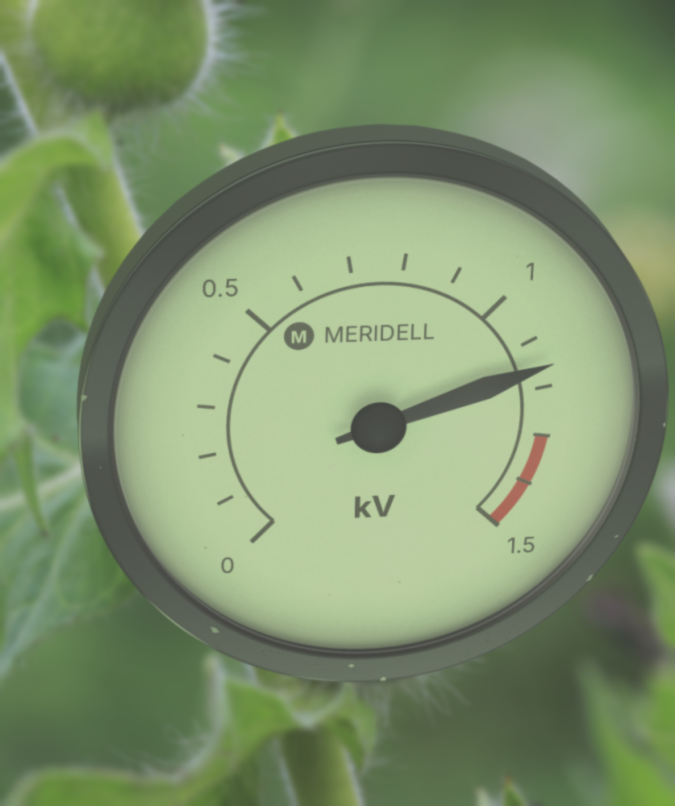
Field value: 1.15 kV
